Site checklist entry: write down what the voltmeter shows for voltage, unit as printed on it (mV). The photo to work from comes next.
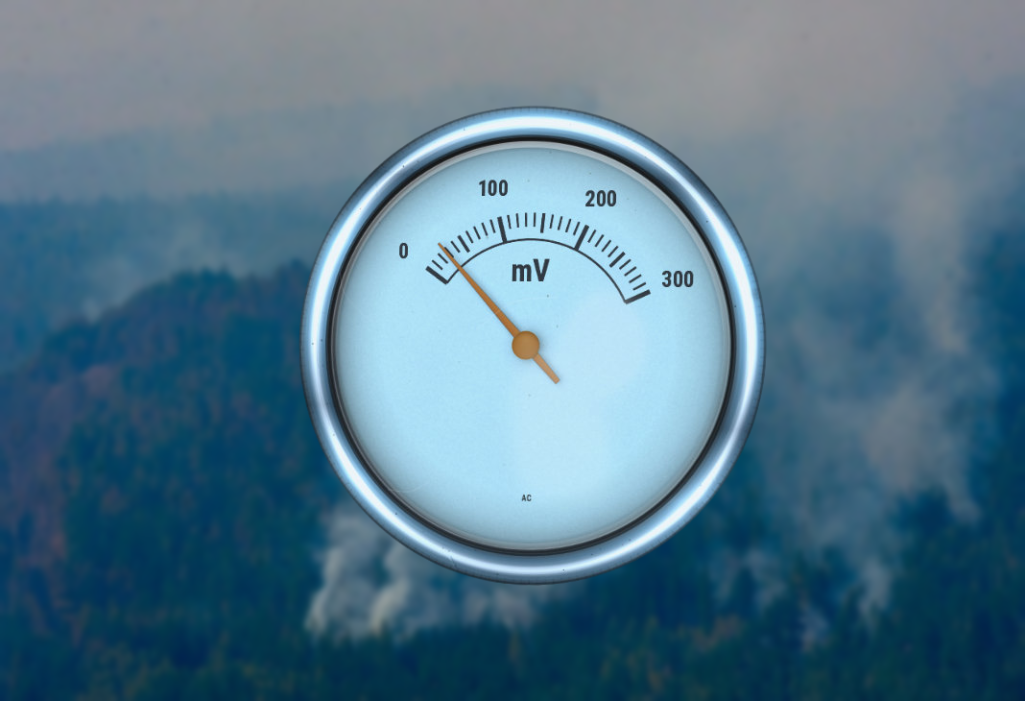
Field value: 30 mV
